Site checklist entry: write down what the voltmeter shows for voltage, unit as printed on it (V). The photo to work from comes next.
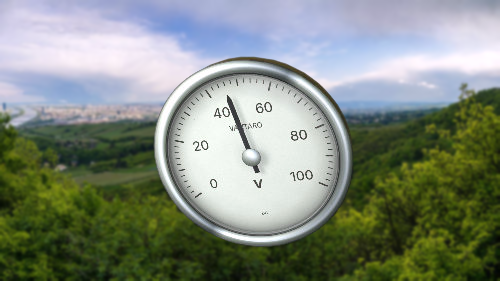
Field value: 46 V
